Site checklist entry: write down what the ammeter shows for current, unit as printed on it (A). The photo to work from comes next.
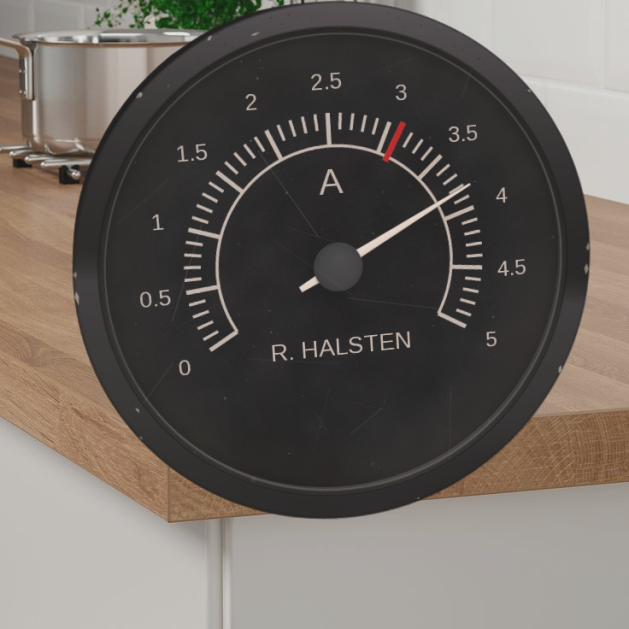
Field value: 3.8 A
